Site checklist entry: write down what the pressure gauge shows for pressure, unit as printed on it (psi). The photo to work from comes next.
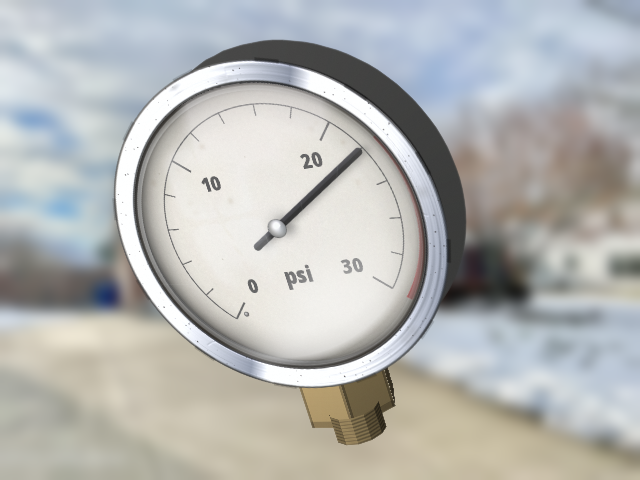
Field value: 22 psi
